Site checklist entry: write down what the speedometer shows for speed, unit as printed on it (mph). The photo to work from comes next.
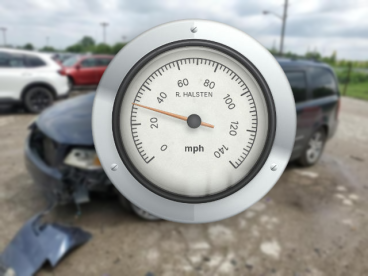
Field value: 30 mph
